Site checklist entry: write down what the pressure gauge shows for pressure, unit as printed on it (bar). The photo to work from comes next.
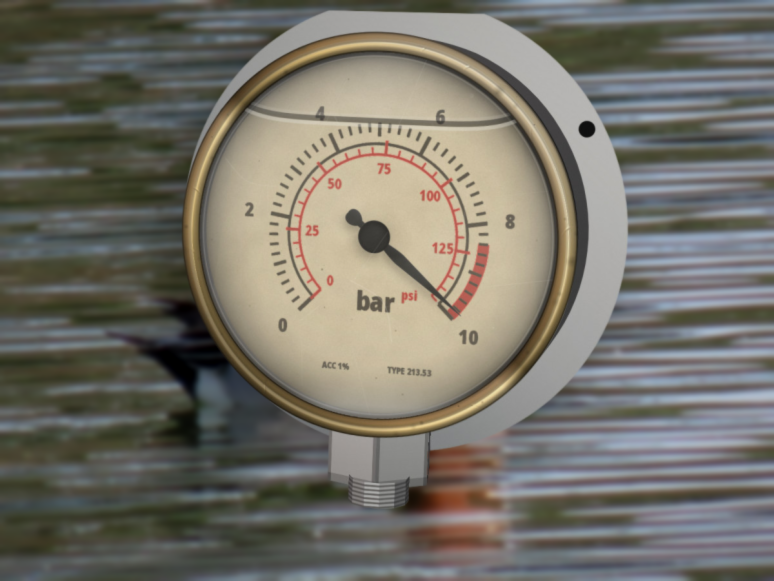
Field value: 9.8 bar
